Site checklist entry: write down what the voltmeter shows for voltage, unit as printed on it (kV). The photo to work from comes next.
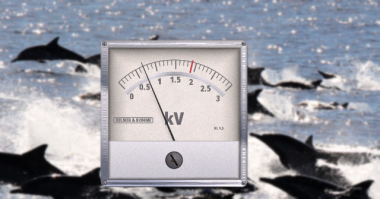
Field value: 0.7 kV
